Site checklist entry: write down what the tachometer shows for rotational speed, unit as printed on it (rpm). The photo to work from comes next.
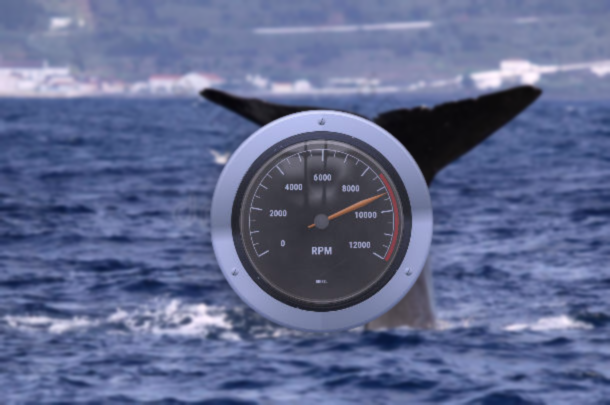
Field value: 9250 rpm
